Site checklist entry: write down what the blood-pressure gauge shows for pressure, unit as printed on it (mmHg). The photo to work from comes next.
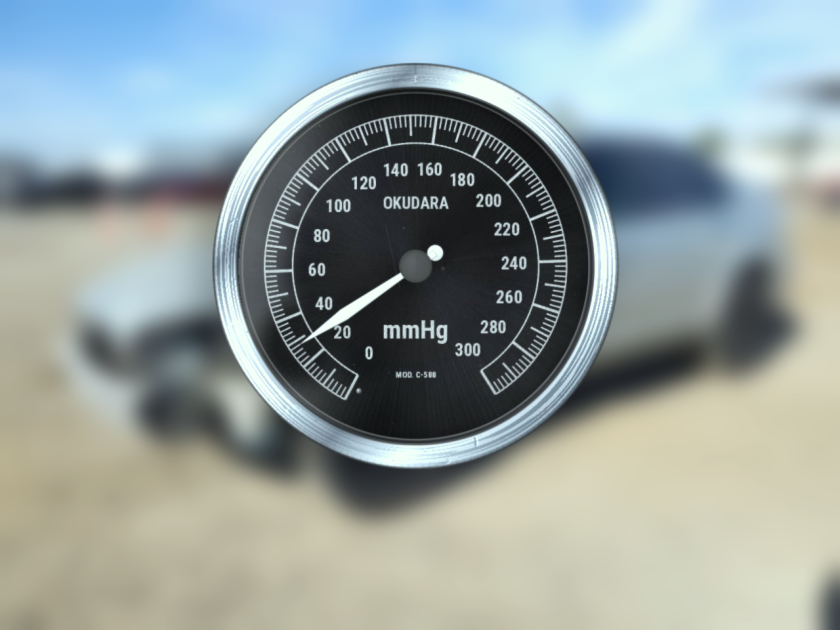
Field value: 28 mmHg
